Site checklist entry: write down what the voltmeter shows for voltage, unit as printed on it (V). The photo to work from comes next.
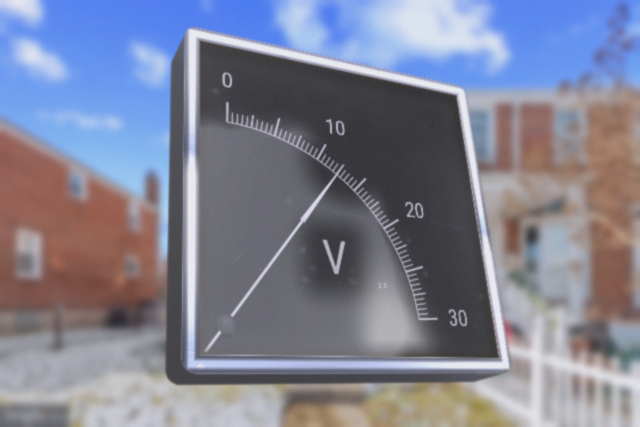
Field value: 12.5 V
